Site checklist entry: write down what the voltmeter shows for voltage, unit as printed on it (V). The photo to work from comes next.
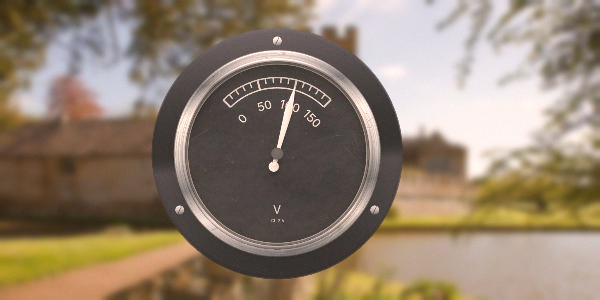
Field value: 100 V
